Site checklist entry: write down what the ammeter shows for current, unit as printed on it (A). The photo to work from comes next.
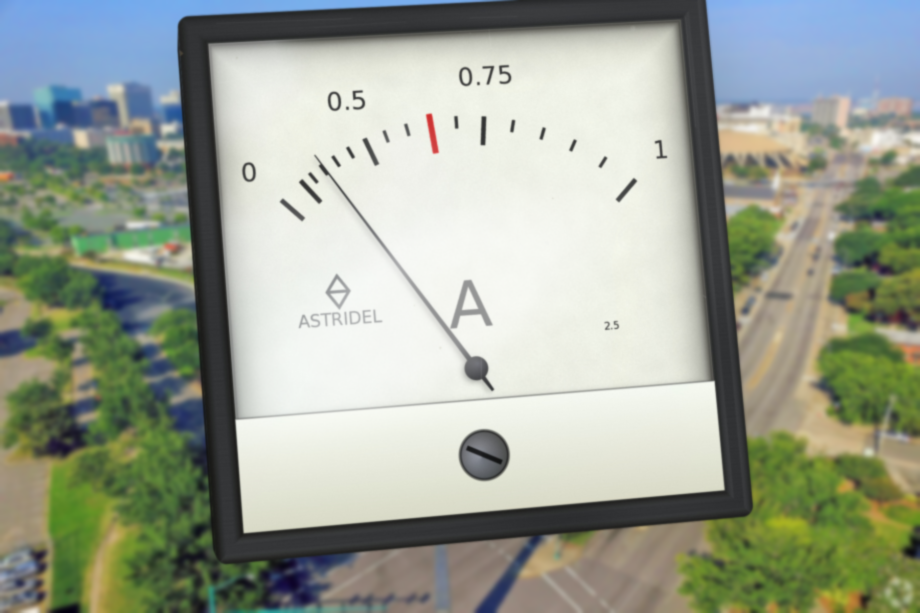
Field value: 0.35 A
